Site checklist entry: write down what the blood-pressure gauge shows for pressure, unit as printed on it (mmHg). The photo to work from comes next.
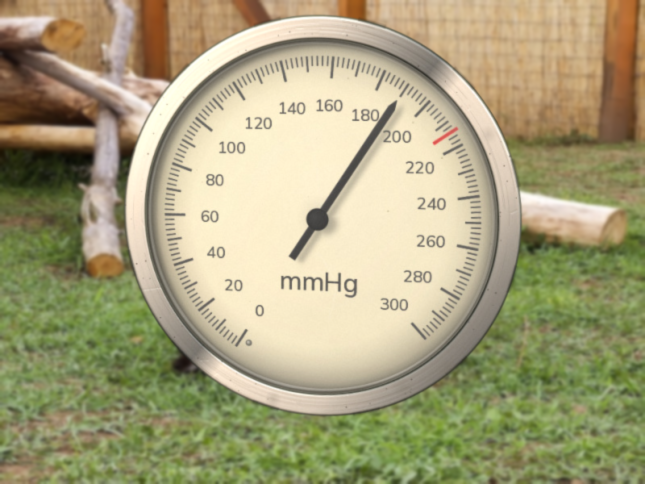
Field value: 190 mmHg
